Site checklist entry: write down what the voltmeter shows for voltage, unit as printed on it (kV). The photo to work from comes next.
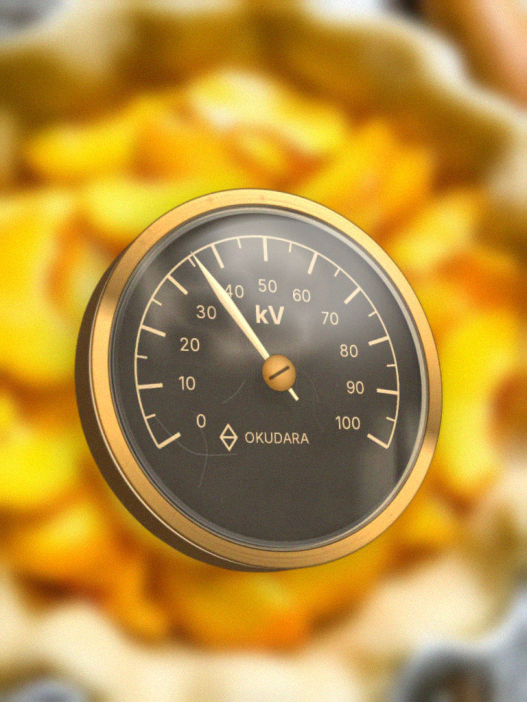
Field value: 35 kV
